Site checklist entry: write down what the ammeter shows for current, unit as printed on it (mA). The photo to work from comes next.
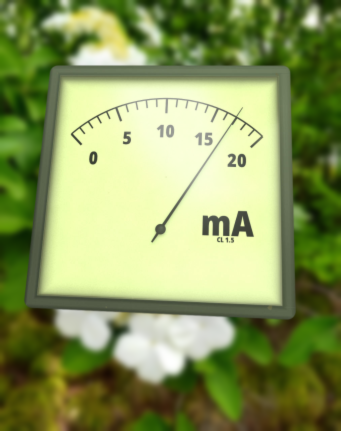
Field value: 17 mA
